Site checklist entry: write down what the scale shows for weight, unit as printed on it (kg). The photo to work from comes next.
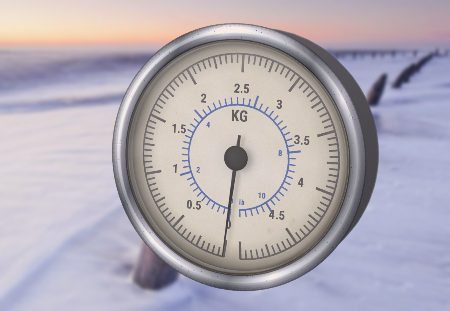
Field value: 0 kg
